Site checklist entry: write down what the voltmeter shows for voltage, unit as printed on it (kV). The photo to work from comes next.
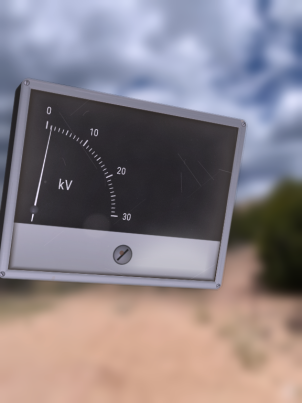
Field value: 1 kV
